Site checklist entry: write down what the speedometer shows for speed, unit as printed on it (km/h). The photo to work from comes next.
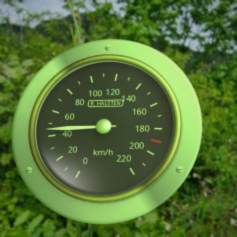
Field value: 45 km/h
